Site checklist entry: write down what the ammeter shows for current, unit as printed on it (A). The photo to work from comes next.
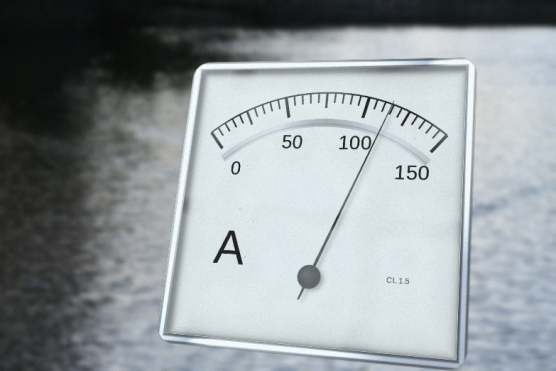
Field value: 115 A
